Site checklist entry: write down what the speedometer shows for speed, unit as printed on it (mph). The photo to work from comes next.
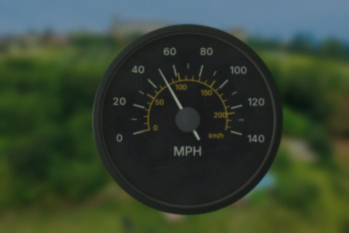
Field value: 50 mph
